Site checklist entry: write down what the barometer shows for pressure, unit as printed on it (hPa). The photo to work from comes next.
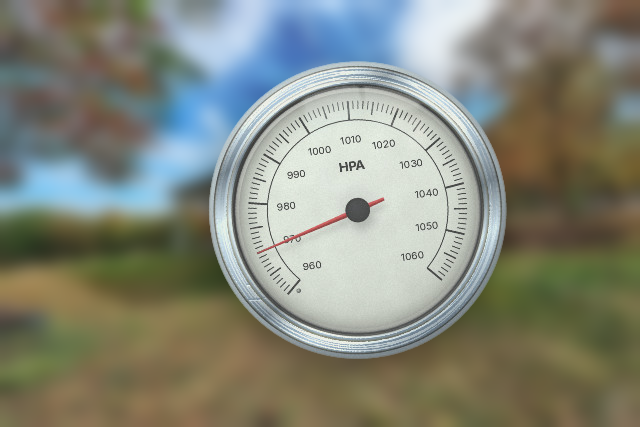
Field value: 970 hPa
